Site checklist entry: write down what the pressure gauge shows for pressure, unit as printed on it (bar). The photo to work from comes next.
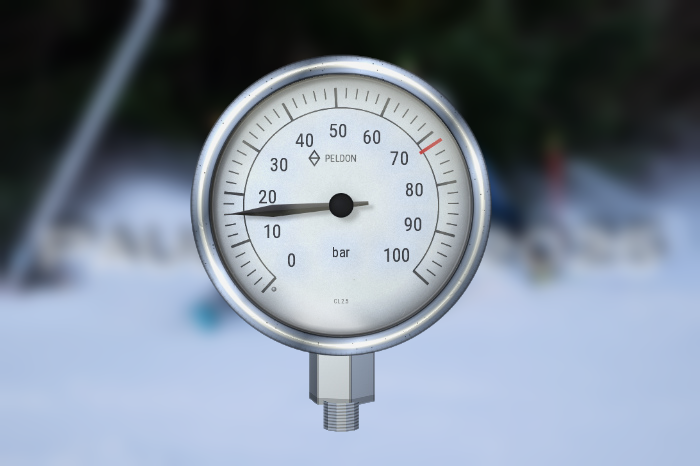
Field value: 16 bar
